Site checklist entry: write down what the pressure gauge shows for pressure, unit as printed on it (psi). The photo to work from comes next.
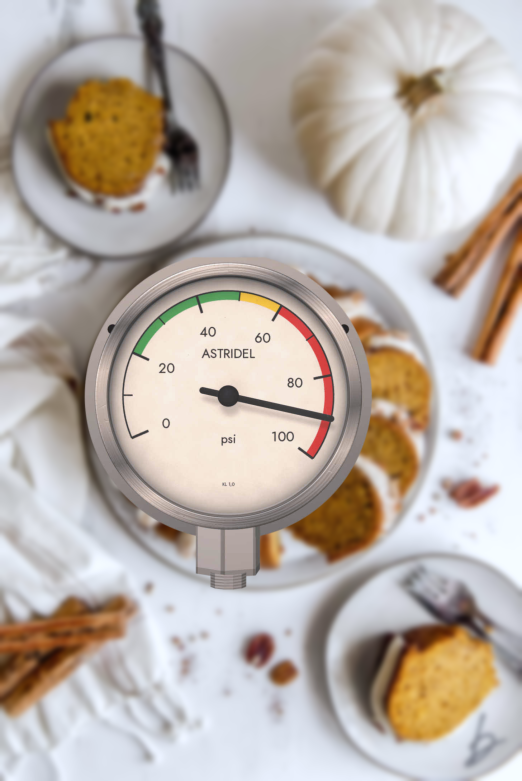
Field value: 90 psi
